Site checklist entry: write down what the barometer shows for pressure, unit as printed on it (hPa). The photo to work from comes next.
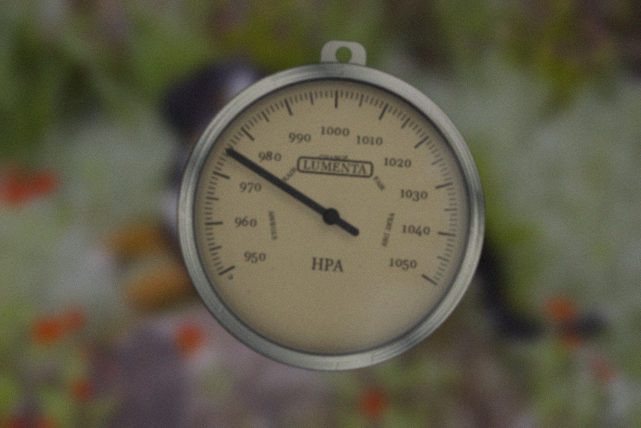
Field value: 975 hPa
